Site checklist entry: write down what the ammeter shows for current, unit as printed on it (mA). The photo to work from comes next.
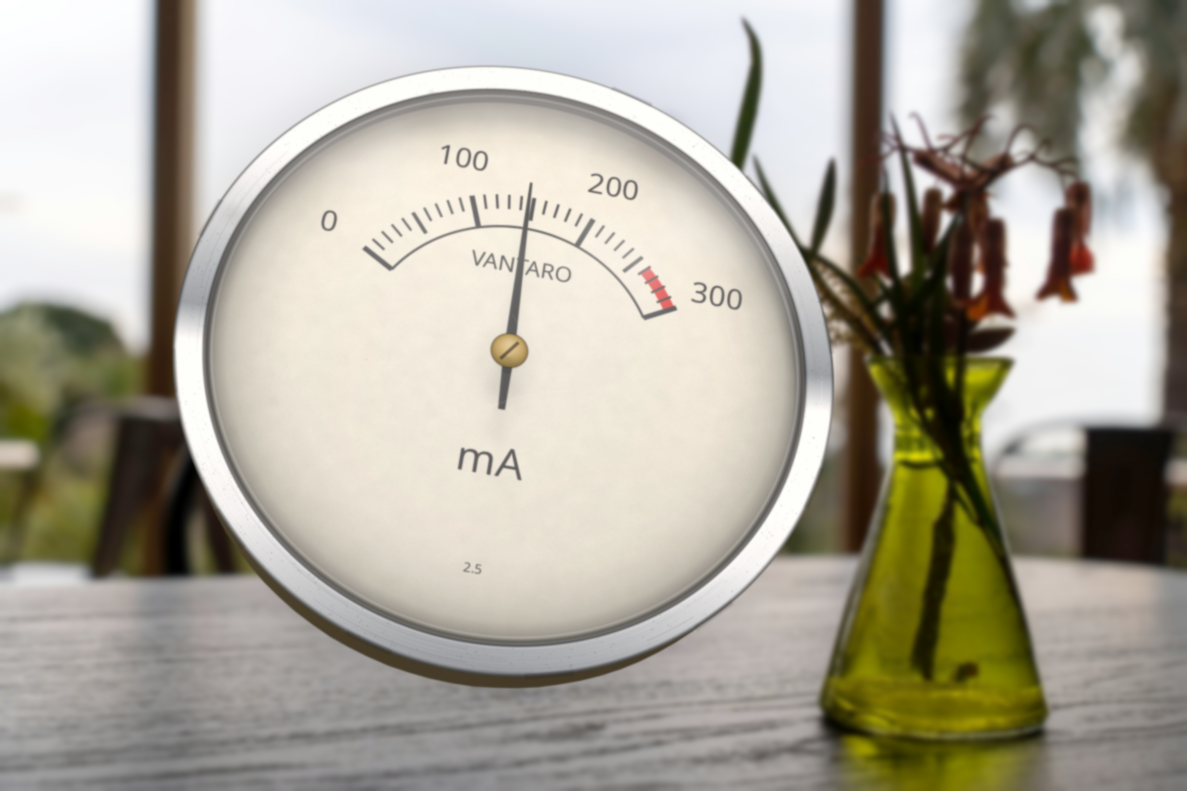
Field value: 145 mA
